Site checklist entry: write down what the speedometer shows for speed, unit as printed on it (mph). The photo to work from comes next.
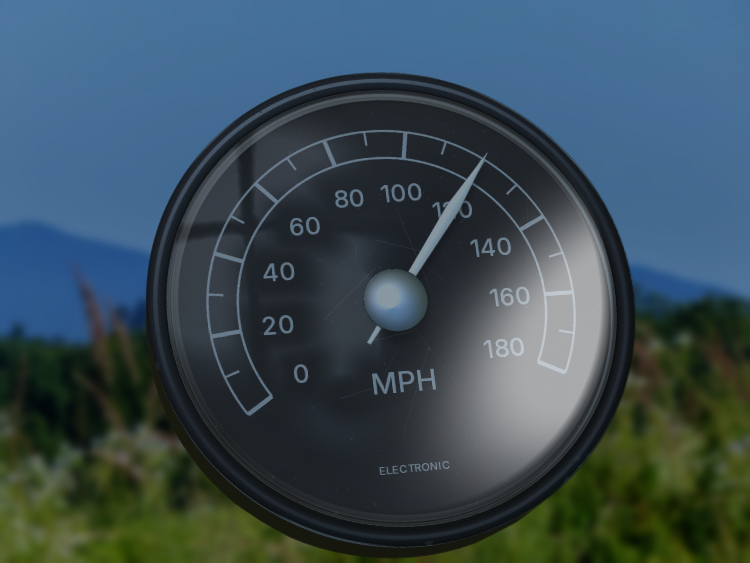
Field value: 120 mph
